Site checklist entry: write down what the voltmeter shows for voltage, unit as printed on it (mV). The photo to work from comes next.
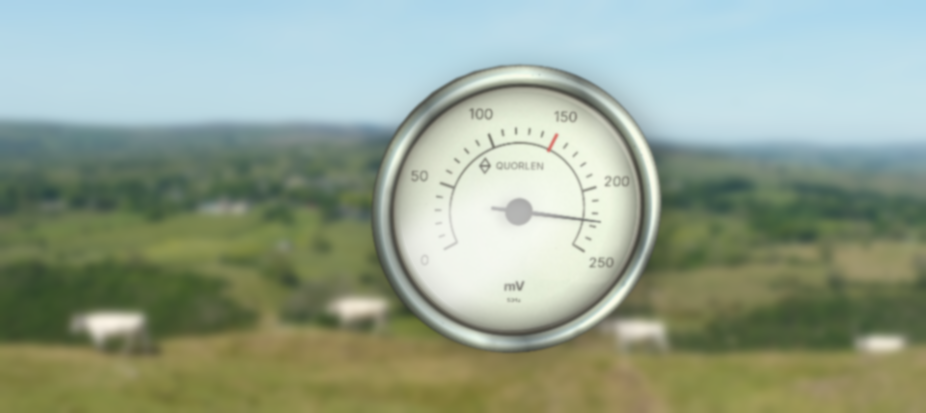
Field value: 225 mV
